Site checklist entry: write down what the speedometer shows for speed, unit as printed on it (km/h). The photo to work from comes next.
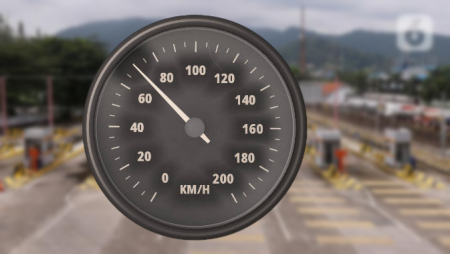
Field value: 70 km/h
